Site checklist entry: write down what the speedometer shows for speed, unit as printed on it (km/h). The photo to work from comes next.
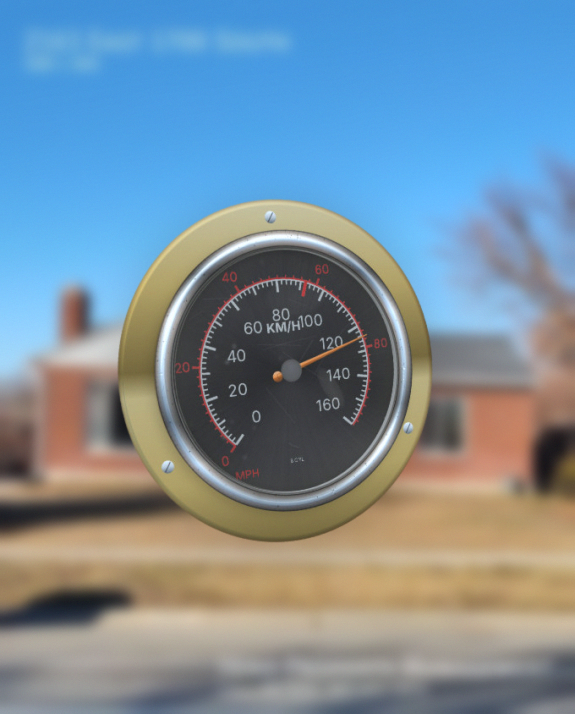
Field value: 124 km/h
